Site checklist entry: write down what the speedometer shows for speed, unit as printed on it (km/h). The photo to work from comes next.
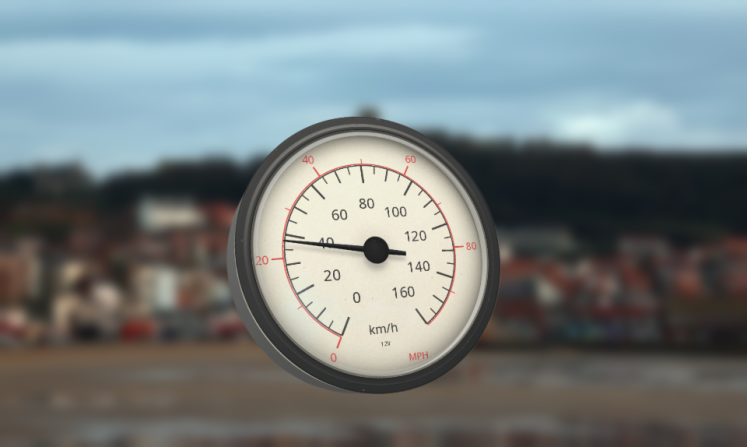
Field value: 37.5 km/h
